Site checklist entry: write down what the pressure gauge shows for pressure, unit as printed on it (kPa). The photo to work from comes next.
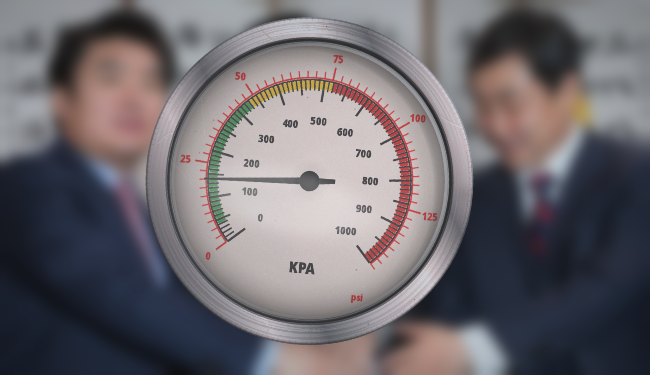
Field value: 140 kPa
